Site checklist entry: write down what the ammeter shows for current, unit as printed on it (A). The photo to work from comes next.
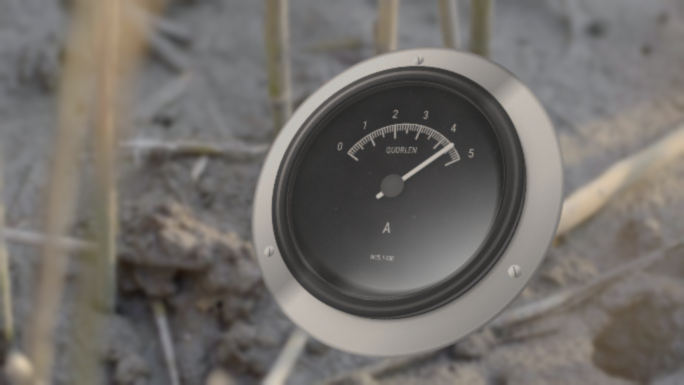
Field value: 4.5 A
